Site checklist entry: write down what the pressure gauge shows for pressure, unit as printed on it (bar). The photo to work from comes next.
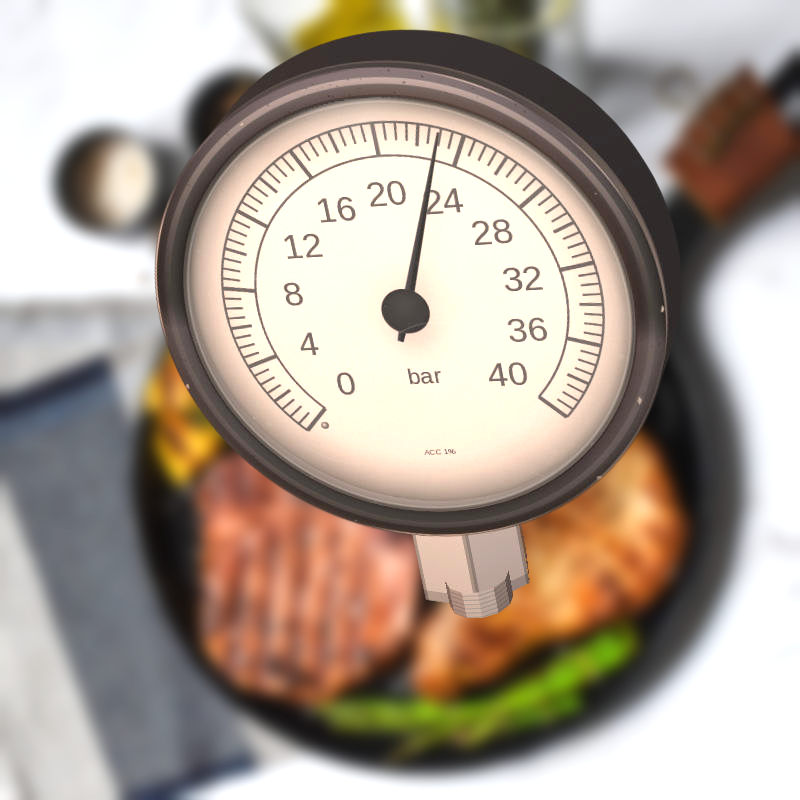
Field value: 23 bar
